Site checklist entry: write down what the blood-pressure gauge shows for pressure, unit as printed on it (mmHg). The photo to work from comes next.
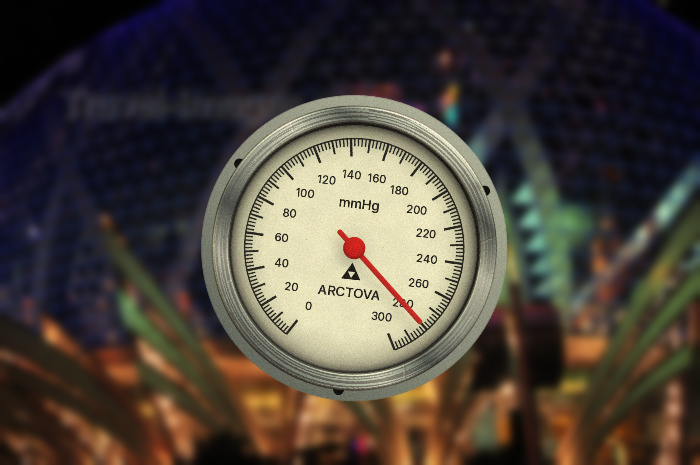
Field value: 280 mmHg
